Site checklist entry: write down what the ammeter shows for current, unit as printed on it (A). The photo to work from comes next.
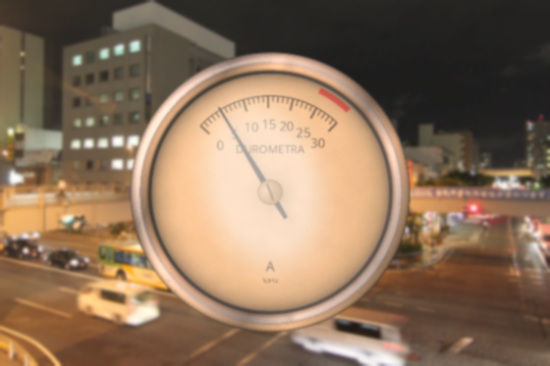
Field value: 5 A
